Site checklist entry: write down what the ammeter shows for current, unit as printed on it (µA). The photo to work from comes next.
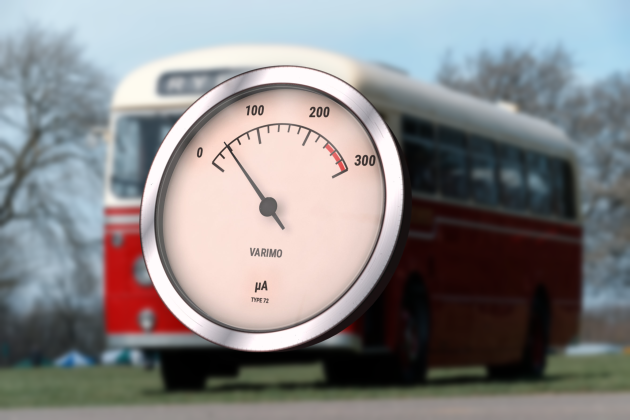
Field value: 40 µA
